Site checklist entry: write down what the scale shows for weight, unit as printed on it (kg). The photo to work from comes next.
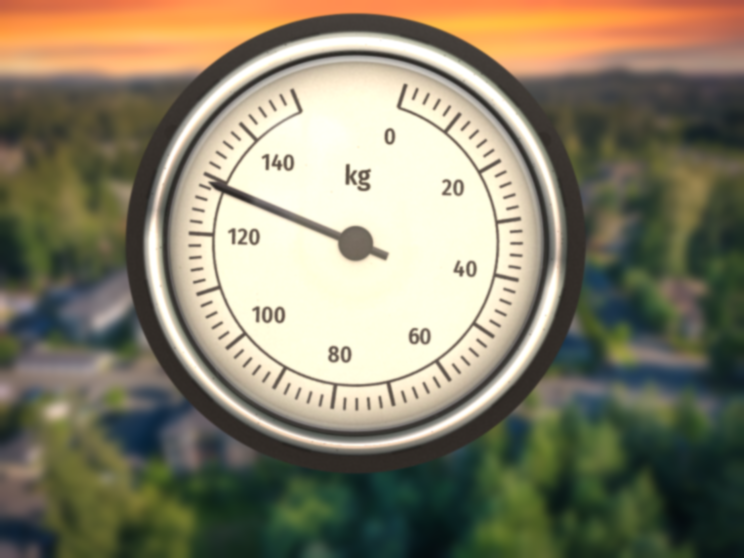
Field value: 129 kg
